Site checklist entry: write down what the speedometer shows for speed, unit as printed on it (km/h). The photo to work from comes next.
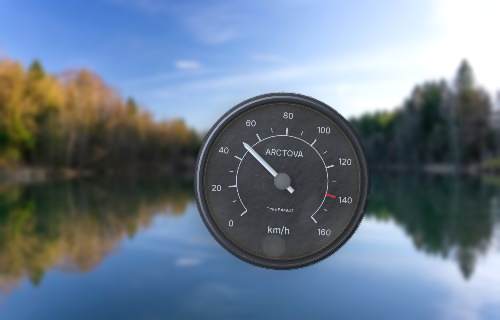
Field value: 50 km/h
